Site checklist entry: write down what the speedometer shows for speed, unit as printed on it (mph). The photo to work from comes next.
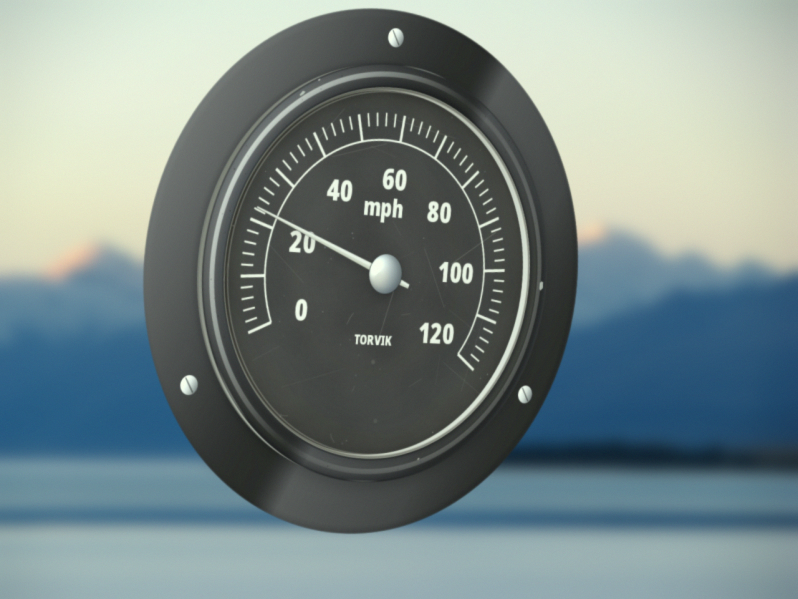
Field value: 22 mph
